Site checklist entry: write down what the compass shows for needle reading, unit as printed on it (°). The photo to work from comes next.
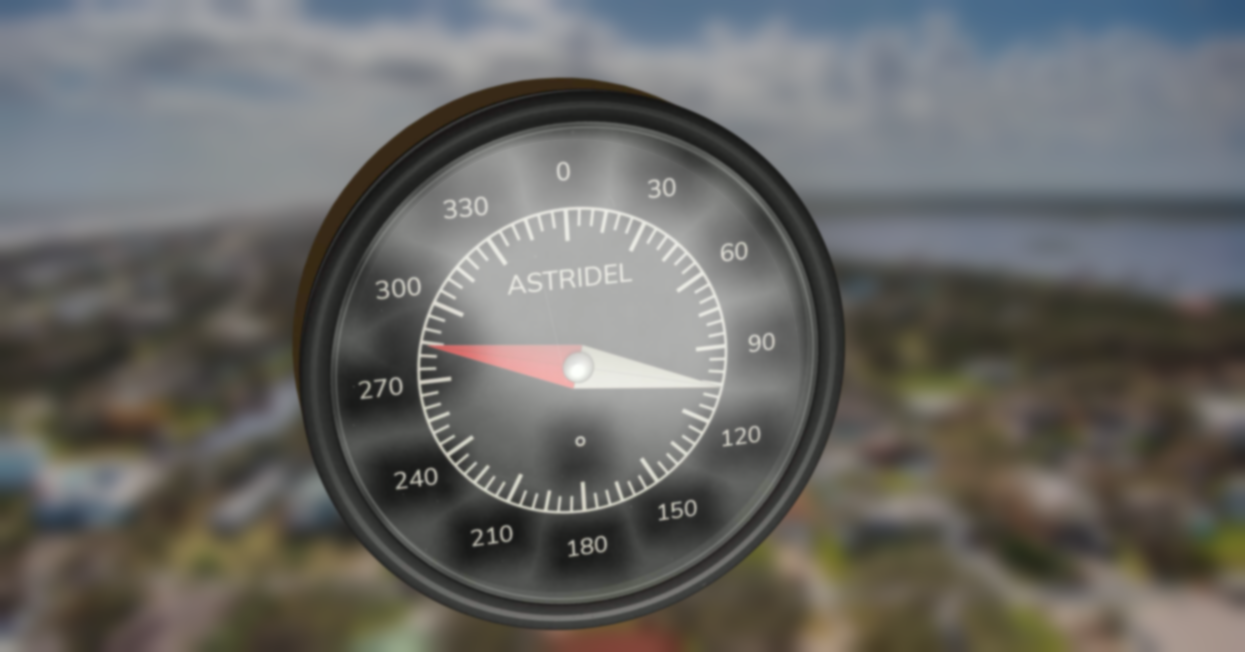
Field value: 285 °
